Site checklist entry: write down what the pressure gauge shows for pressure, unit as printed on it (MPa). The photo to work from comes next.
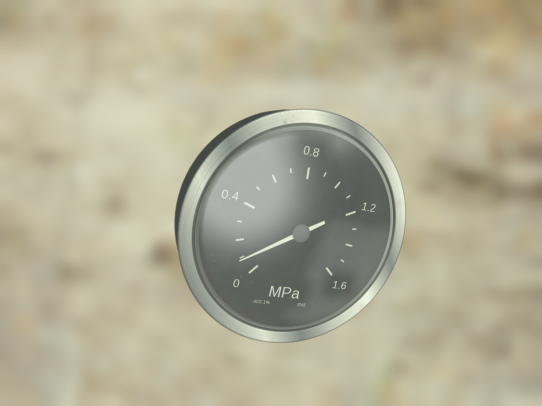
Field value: 0.1 MPa
